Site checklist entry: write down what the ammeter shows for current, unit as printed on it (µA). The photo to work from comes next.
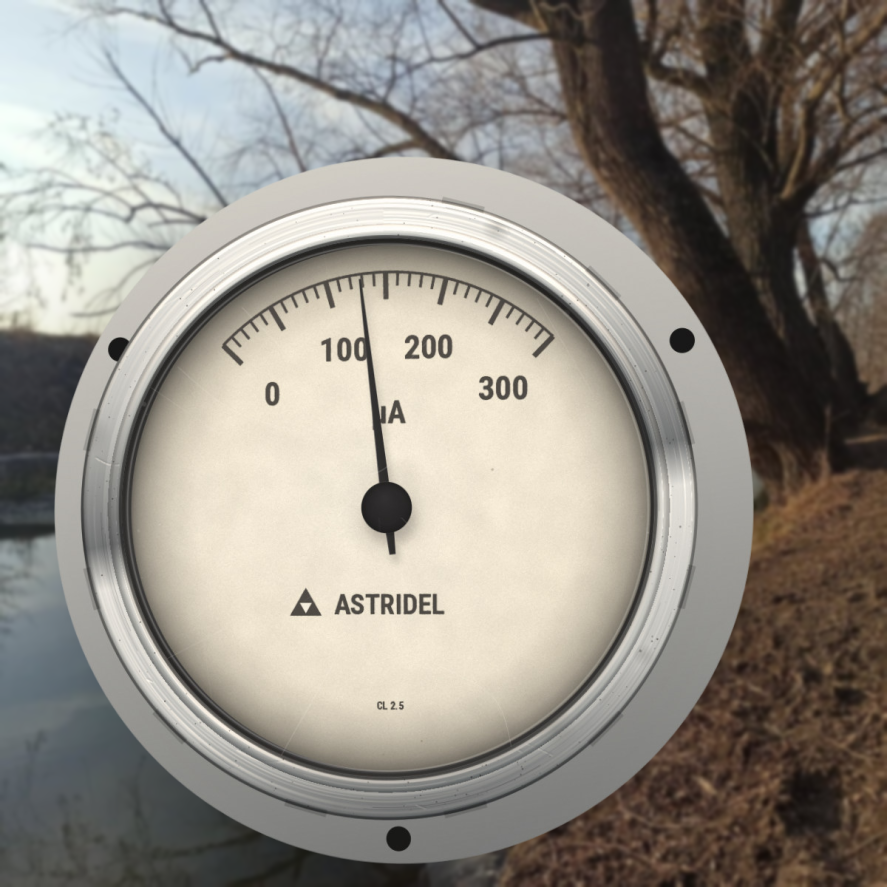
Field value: 130 µA
